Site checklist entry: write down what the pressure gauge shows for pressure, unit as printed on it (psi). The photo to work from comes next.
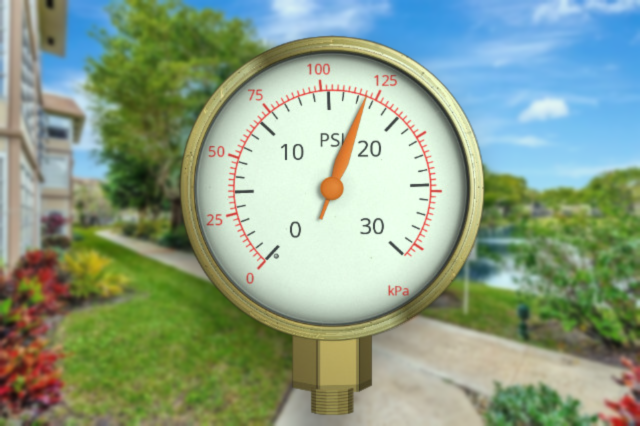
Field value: 17.5 psi
